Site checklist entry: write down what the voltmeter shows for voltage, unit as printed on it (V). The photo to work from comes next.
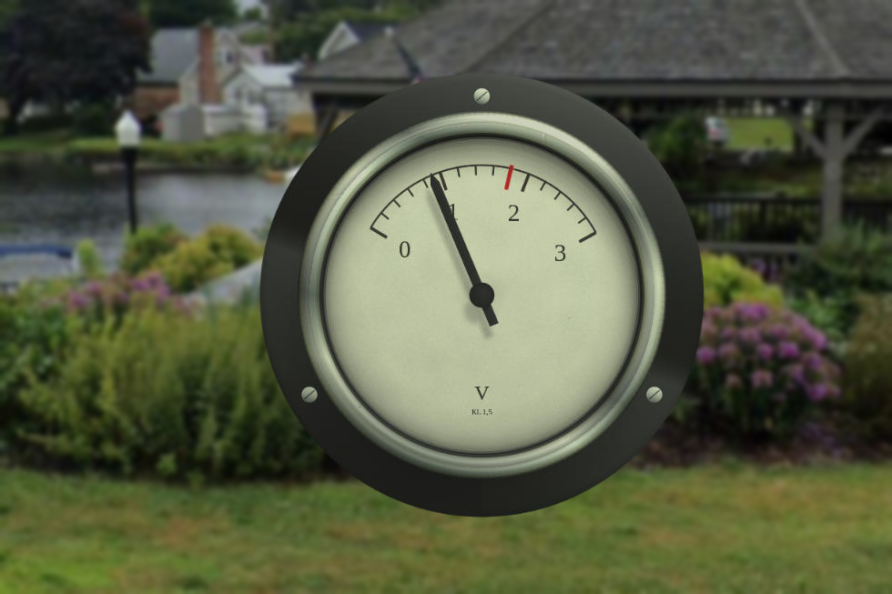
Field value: 0.9 V
